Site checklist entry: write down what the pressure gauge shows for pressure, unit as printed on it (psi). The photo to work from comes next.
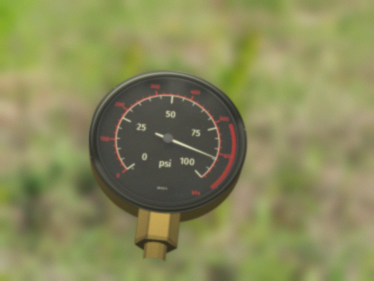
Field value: 90 psi
